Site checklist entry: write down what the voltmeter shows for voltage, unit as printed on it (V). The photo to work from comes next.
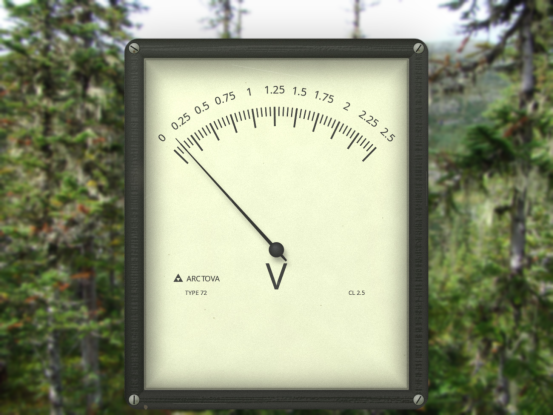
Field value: 0.1 V
